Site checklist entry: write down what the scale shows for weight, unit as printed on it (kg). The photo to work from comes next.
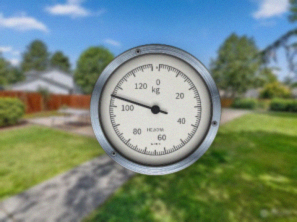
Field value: 105 kg
